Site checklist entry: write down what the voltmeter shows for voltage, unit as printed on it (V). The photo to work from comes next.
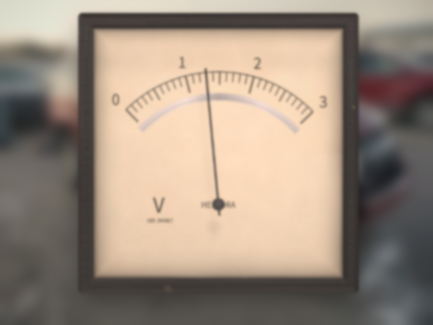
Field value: 1.3 V
